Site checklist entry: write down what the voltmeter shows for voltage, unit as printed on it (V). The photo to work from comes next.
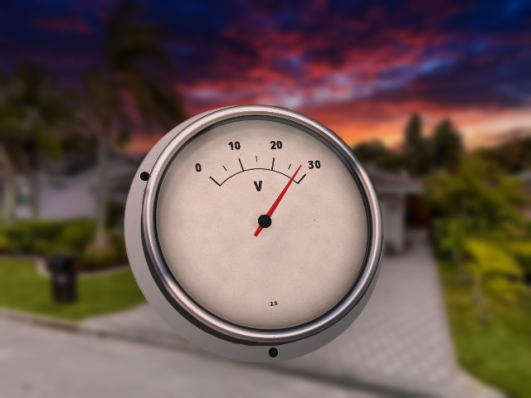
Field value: 27.5 V
